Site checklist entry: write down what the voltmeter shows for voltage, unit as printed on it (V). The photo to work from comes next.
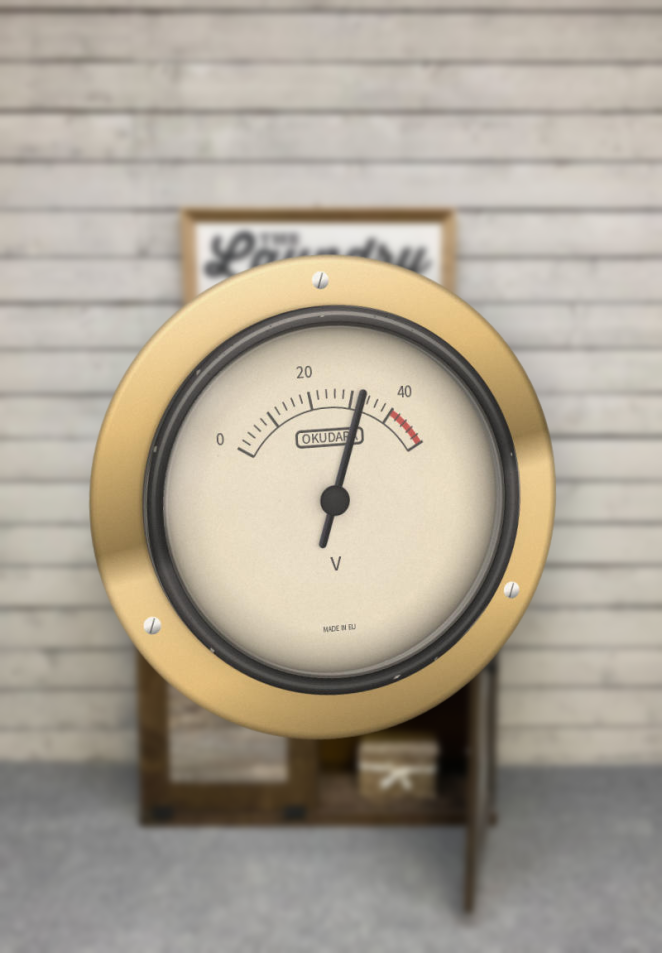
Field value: 32 V
